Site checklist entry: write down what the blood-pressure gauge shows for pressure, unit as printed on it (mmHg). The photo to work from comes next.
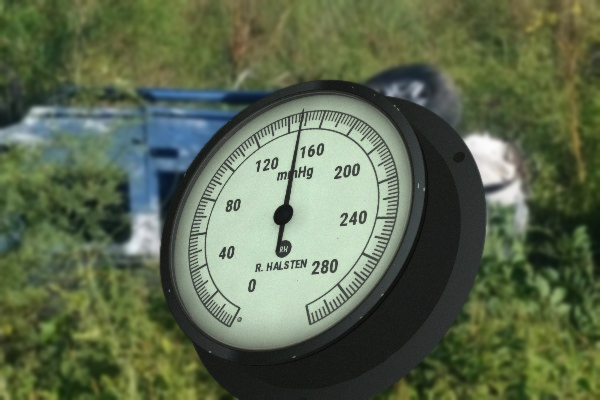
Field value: 150 mmHg
